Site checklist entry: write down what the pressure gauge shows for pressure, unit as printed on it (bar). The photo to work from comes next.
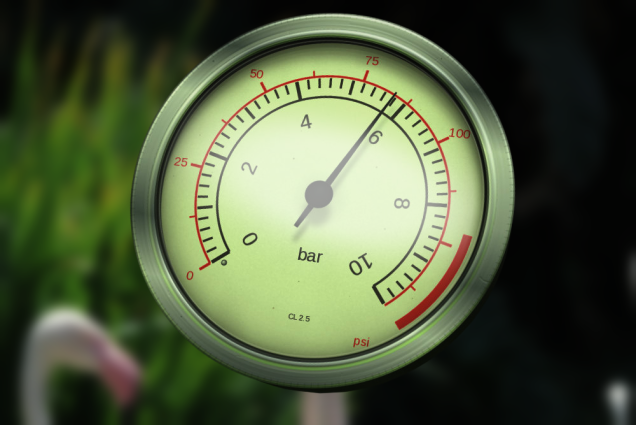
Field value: 5.8 bar
